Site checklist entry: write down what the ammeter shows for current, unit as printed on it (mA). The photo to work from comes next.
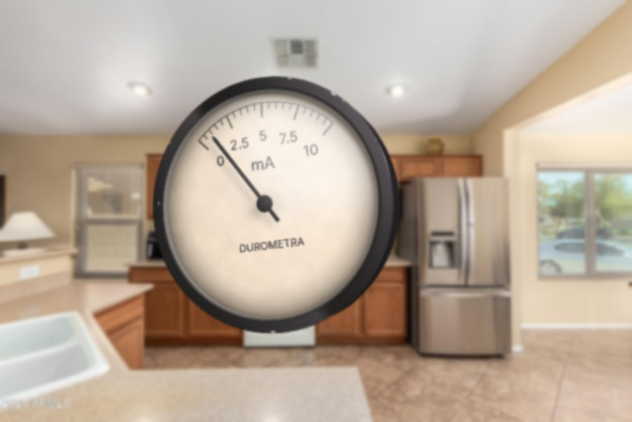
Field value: 1 mA
